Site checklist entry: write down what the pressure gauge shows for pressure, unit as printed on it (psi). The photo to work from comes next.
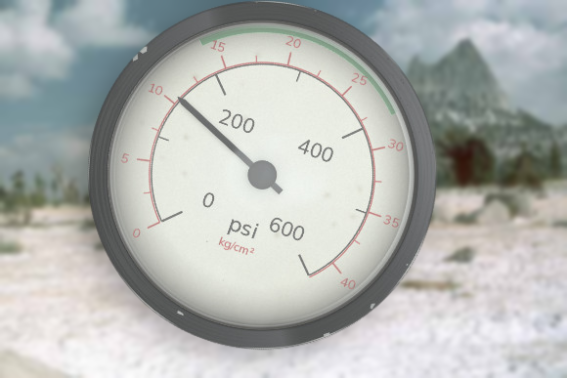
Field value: 150 psi
